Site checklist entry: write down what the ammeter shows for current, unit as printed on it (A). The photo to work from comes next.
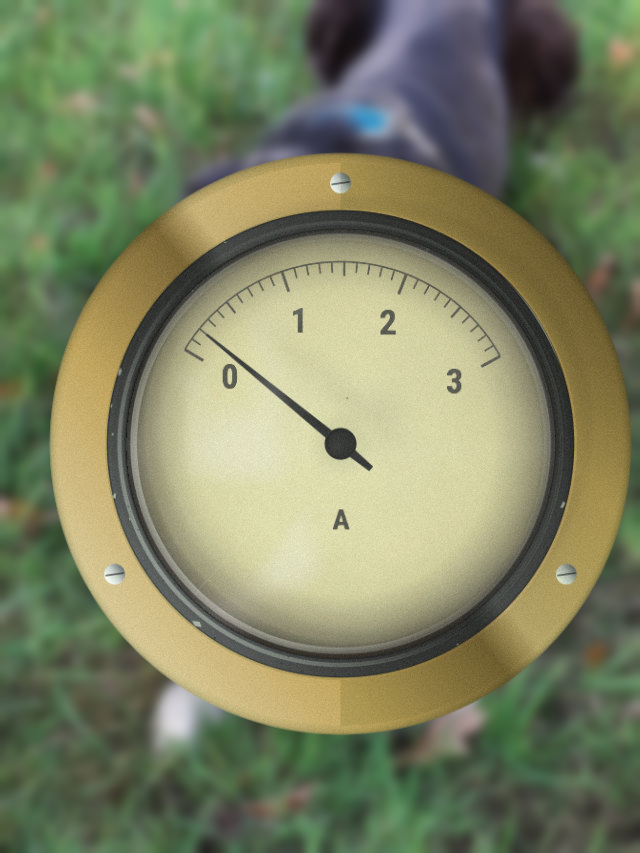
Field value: 0.2 A
